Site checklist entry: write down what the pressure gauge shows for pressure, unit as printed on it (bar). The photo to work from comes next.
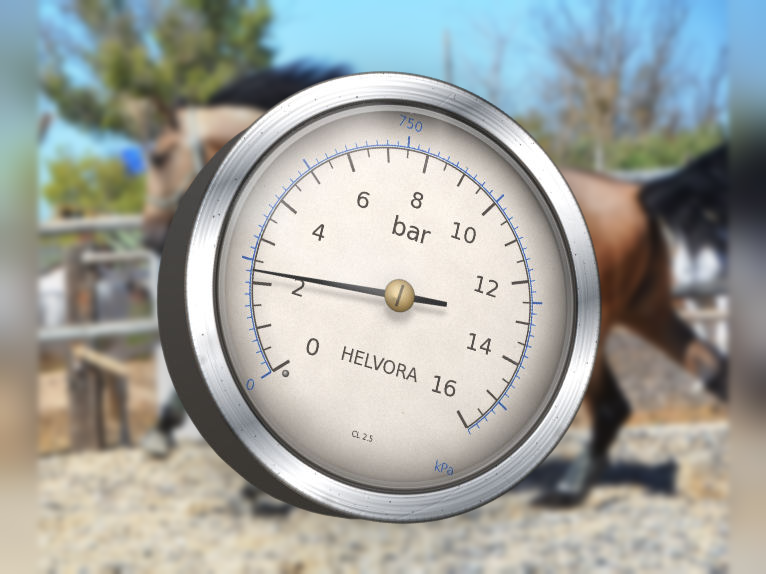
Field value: 2.25 bar
